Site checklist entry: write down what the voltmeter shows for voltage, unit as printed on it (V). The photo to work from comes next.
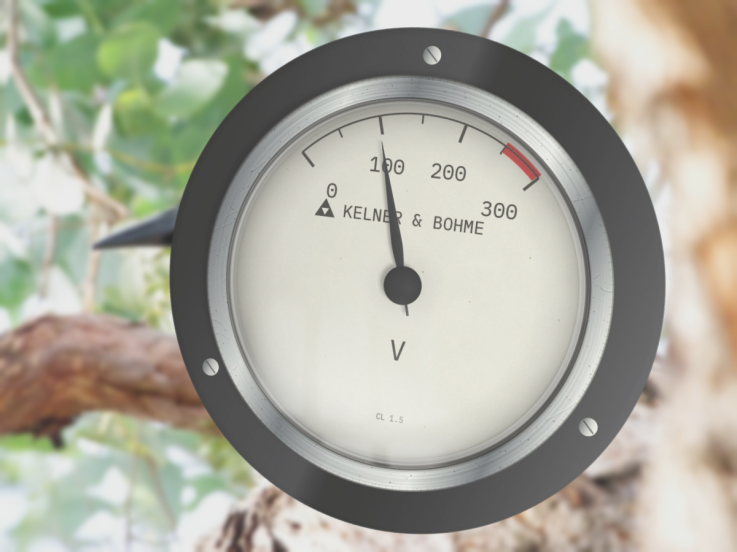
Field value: 100 V
